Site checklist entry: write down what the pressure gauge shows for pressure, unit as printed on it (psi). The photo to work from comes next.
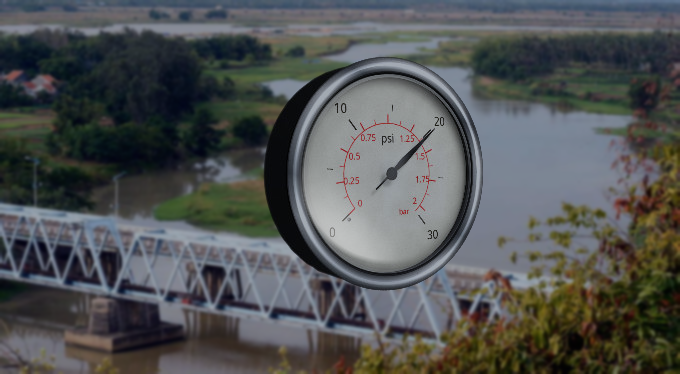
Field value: 20 psi
